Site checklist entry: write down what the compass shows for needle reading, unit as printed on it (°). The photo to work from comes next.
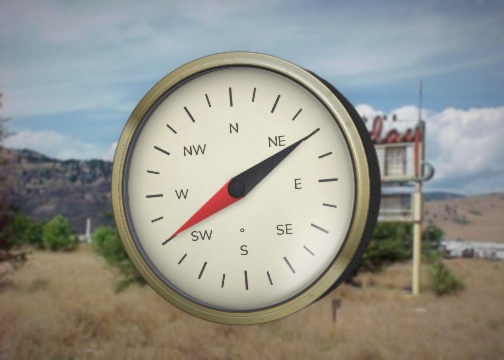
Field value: 240 °
